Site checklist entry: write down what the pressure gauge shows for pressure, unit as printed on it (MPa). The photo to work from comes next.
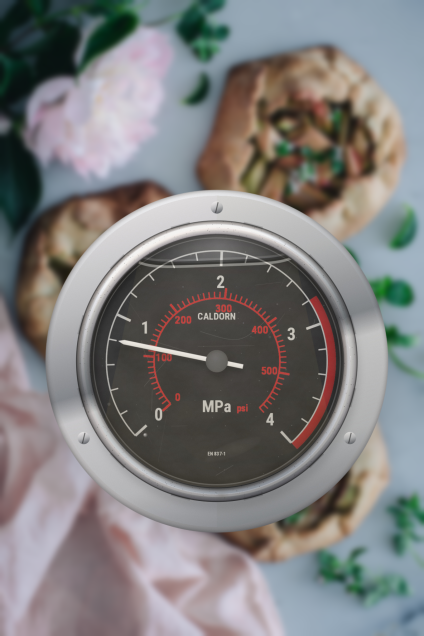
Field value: 0.8 MPa
